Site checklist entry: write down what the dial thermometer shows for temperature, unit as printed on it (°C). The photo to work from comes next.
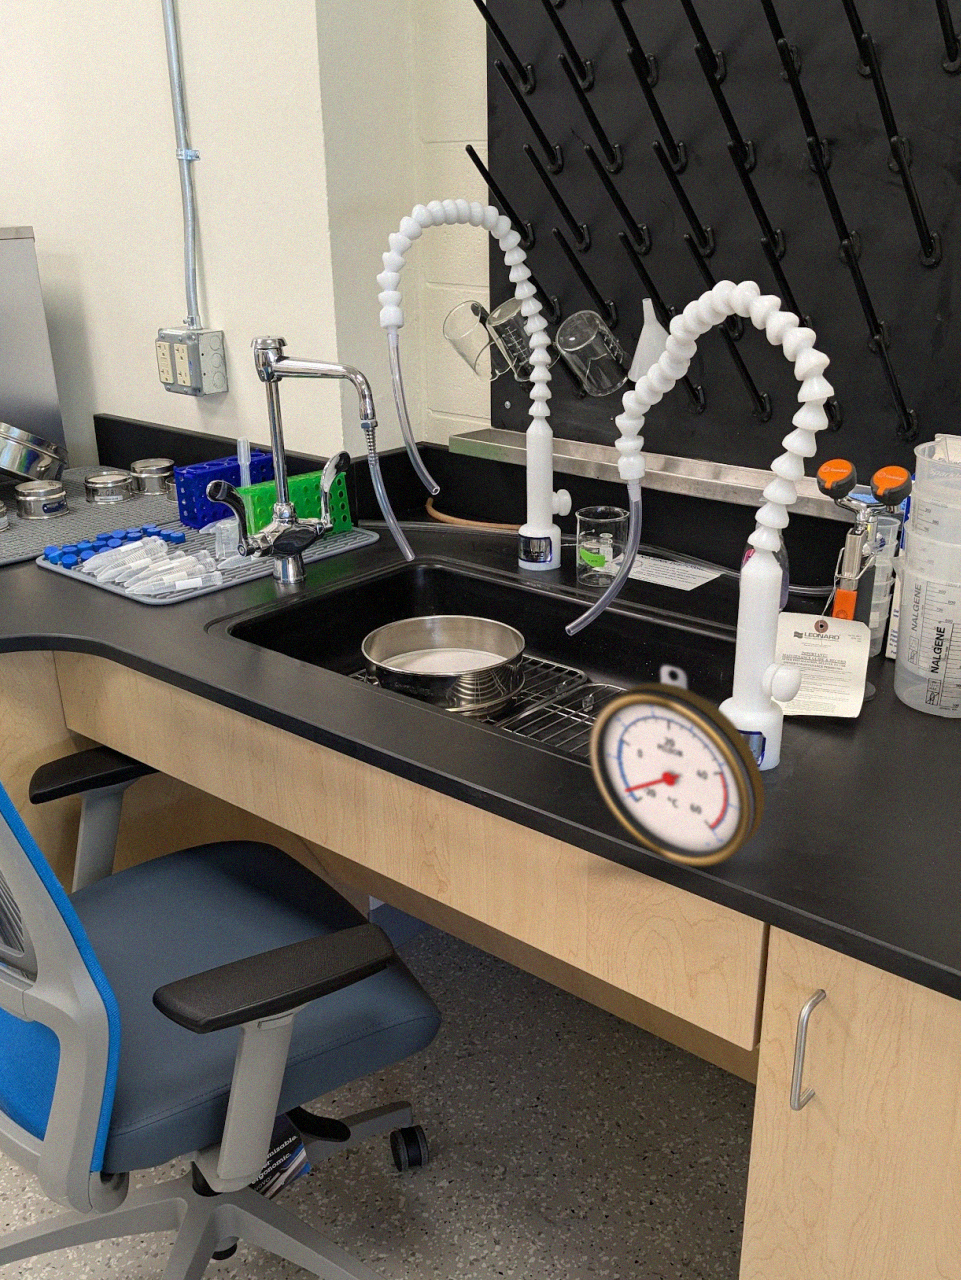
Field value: -16 °C
